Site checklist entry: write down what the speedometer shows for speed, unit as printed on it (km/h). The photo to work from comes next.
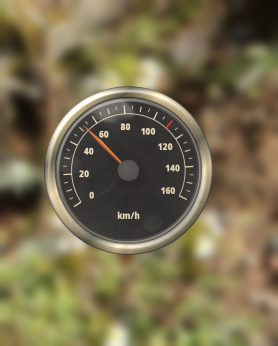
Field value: 52.5 km/h
